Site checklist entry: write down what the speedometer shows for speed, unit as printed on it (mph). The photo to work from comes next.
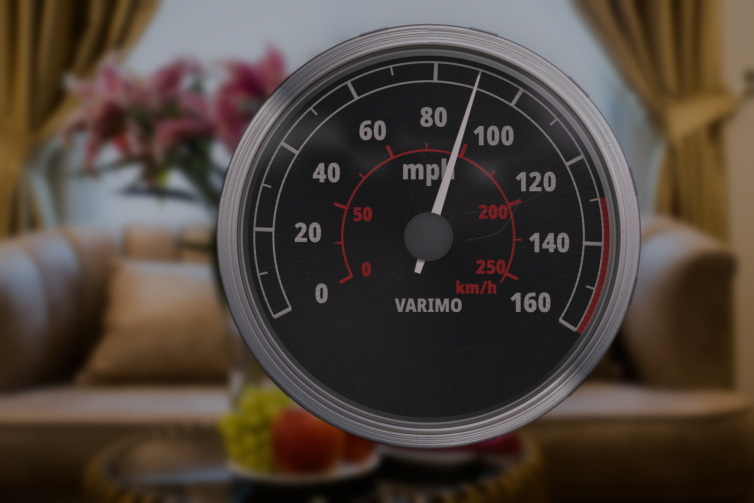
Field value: 90 mph
